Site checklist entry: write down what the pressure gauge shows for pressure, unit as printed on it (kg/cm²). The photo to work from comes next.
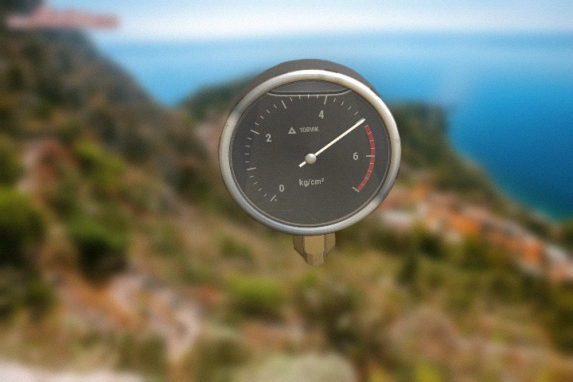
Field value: 5 kg/cm²
